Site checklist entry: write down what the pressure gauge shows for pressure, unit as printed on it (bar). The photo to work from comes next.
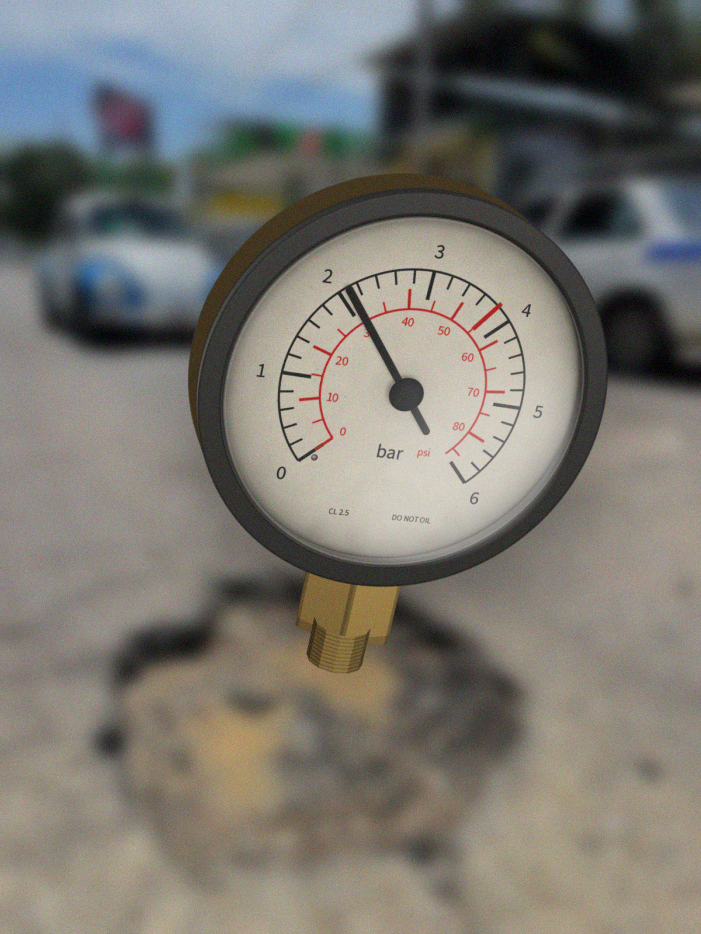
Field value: 2.1 bar
